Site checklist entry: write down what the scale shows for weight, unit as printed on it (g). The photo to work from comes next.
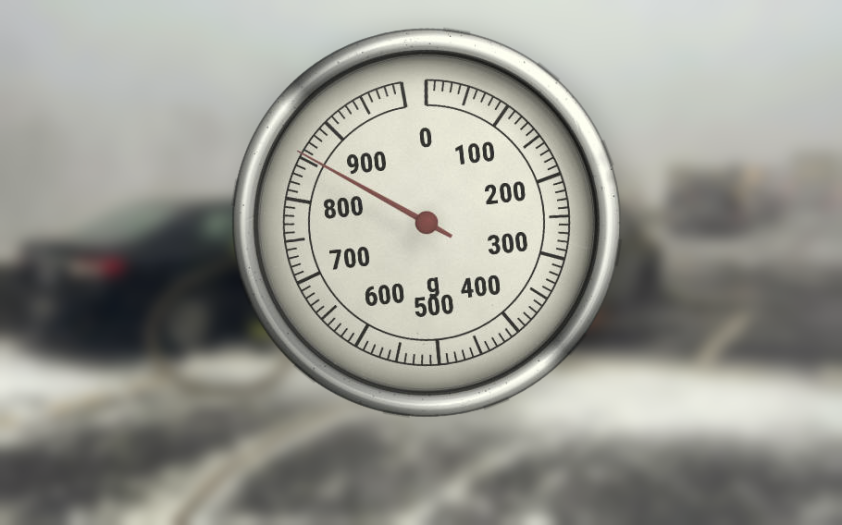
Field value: 855 g
